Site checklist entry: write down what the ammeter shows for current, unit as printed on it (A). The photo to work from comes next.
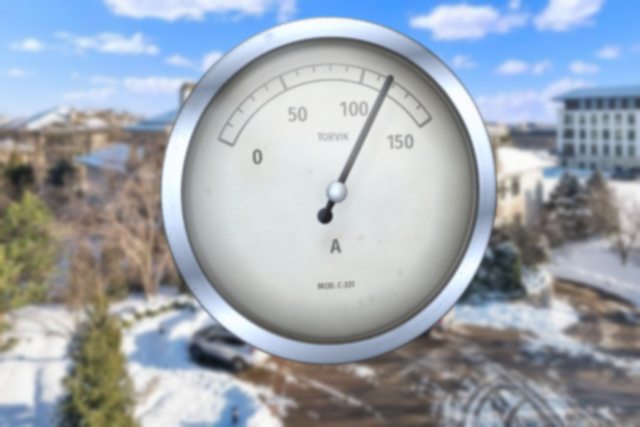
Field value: 115 A
